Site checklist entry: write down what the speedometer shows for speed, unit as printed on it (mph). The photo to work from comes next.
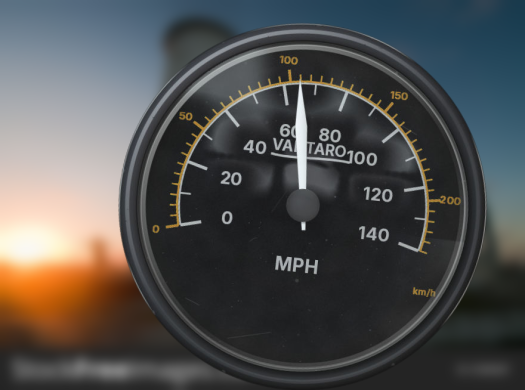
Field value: 65 mph
